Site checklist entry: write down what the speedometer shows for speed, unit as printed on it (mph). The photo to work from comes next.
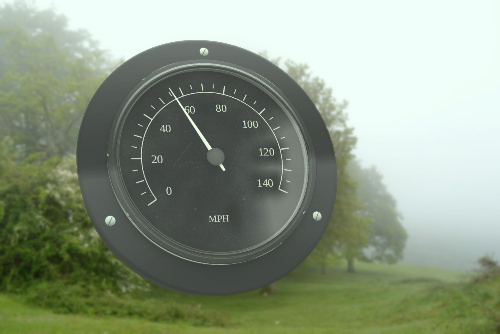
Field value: 55 mph
